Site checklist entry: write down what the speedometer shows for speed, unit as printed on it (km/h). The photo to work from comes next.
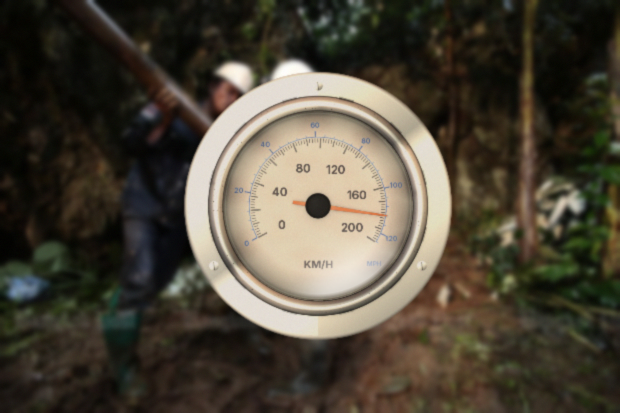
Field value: 180 km/h
